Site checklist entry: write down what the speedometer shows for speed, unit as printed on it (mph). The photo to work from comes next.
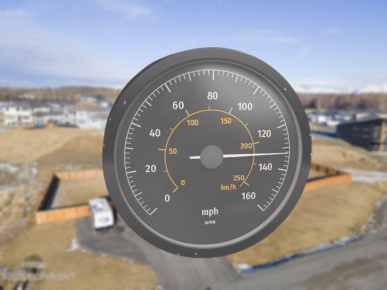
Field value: 132 mph
